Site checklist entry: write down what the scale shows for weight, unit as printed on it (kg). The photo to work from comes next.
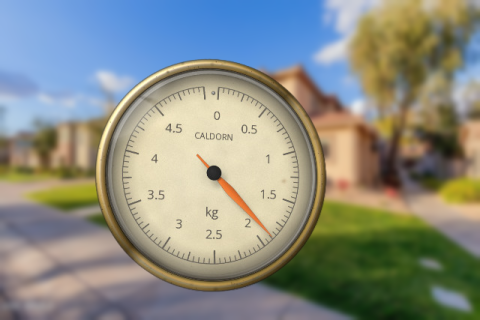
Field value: 1.9 kg
